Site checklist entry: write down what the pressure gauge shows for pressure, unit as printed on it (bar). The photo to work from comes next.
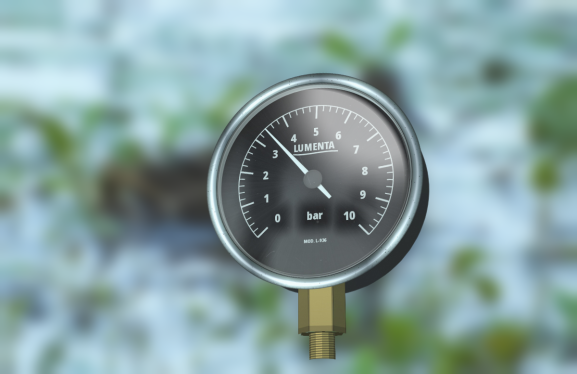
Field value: 3.4 bar
